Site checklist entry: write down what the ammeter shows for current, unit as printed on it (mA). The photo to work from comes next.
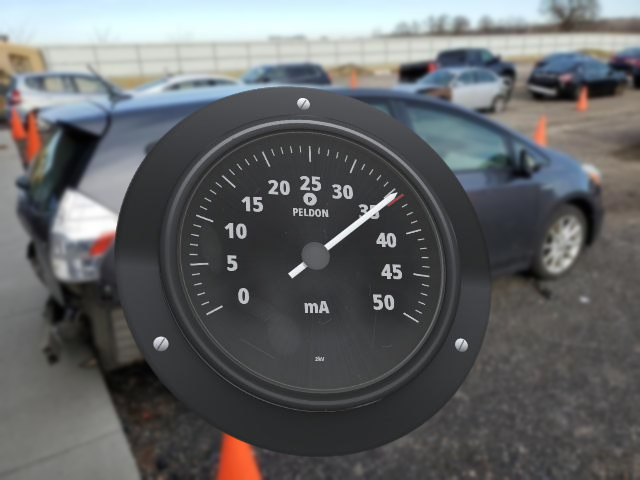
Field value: 35.5 mA
